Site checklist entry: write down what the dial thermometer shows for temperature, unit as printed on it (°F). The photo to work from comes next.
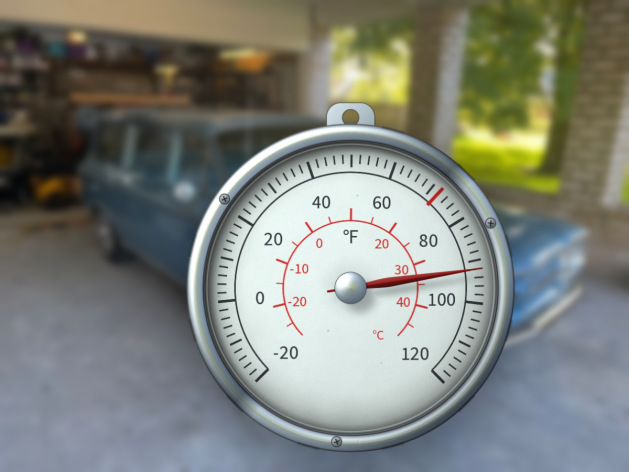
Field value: 92 °F
